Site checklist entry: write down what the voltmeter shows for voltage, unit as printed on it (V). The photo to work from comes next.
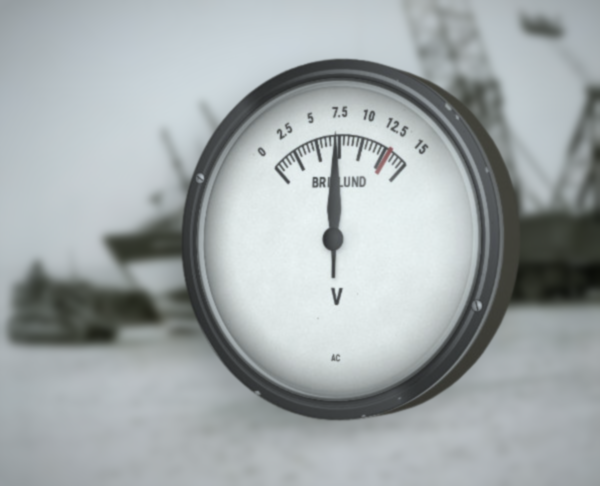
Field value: 7.5 V
